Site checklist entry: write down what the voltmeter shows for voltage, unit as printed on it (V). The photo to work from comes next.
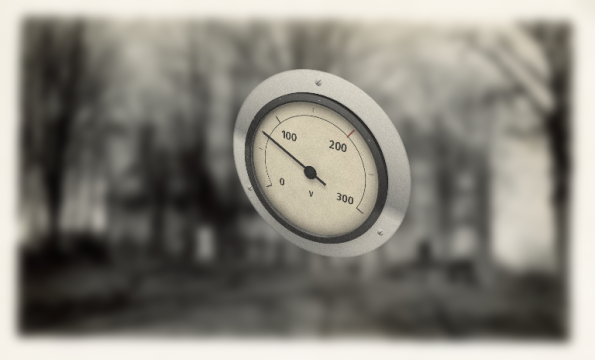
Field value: 75 V
